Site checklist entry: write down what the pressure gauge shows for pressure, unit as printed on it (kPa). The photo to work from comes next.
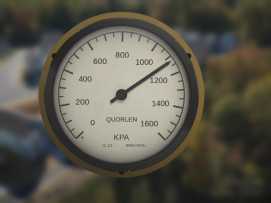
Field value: 1125 kPa
